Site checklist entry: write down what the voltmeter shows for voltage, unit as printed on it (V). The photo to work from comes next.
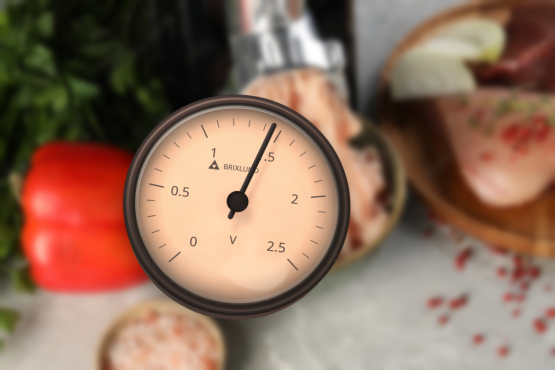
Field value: 1.45 V
